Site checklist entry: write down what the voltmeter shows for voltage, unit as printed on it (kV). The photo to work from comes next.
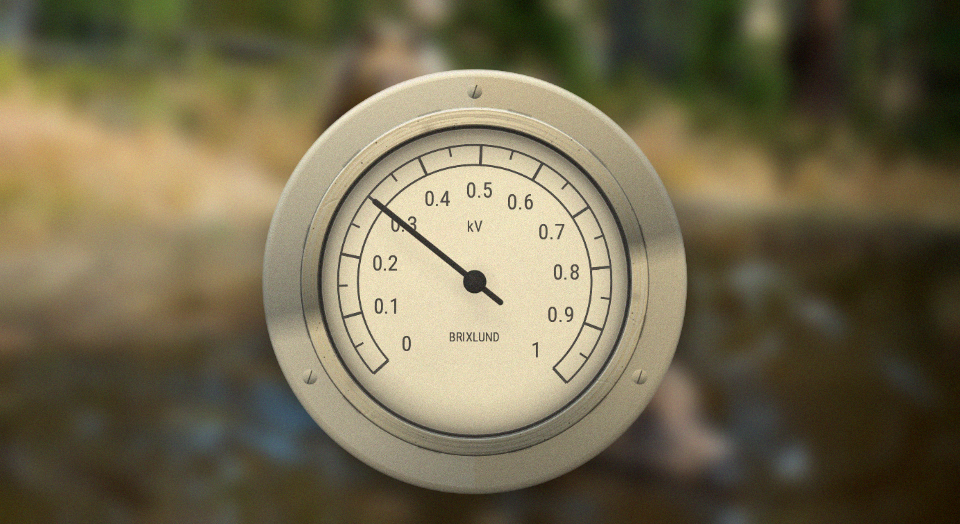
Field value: 0.3 kV
